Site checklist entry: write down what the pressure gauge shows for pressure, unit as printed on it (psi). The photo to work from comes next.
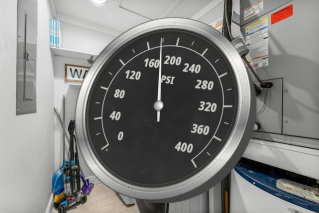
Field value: 180 psi
